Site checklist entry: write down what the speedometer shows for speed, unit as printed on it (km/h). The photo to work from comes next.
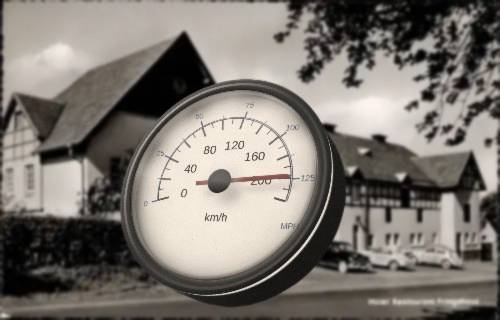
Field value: 200 km/h
